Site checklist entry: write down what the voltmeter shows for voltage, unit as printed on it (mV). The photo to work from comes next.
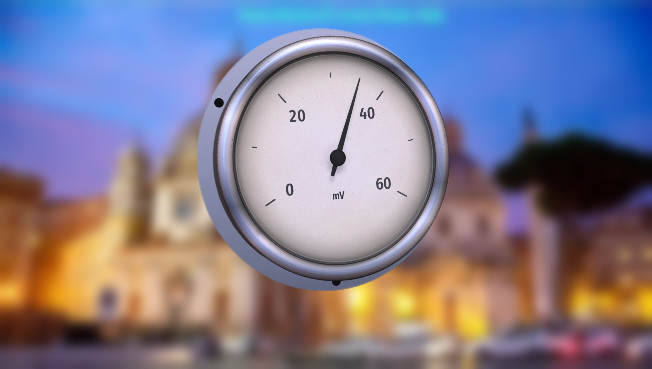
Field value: 35 mV
